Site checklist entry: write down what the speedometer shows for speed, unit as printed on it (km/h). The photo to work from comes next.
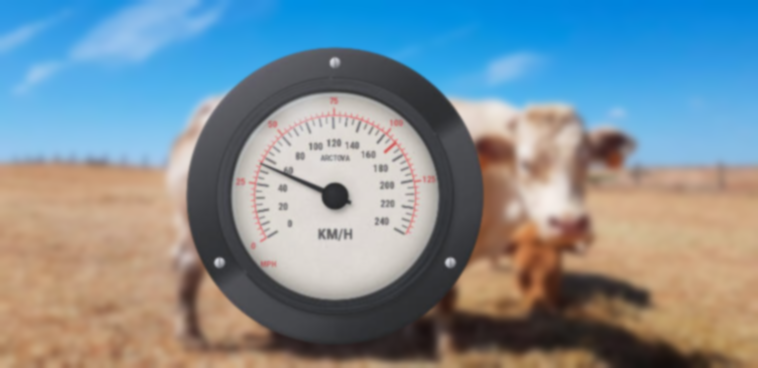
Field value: 55 km/h
